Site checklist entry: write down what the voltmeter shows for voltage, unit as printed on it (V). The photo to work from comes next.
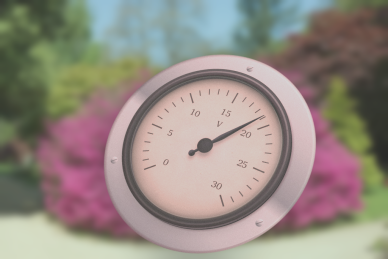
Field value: 19 V
